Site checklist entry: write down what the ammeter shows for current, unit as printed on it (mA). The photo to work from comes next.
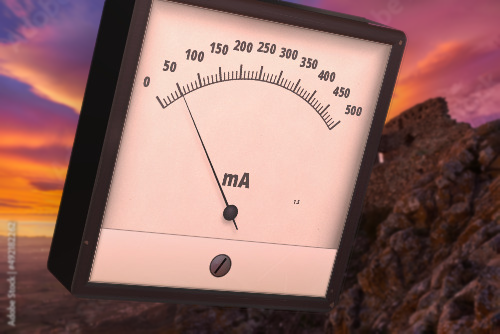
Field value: 50 mA
